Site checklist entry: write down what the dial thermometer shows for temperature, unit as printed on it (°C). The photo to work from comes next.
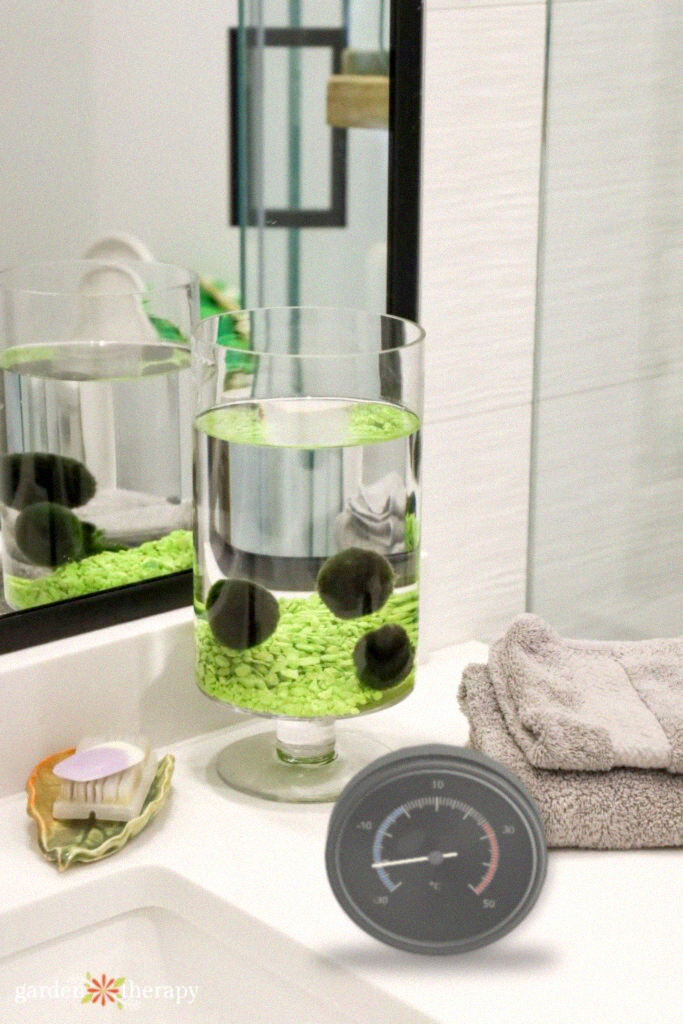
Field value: -20 °C
